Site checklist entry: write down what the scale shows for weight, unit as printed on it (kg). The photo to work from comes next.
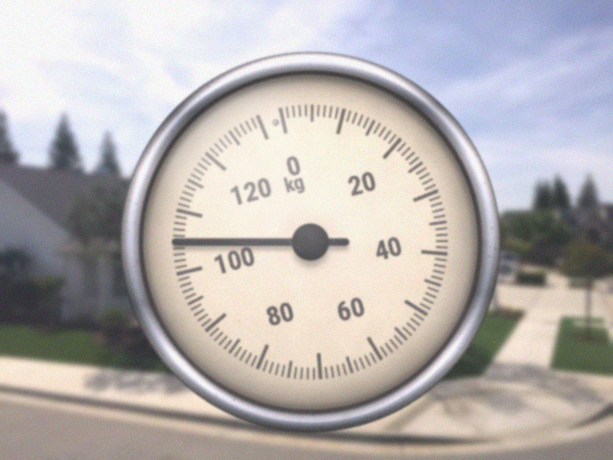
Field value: 105 kg
